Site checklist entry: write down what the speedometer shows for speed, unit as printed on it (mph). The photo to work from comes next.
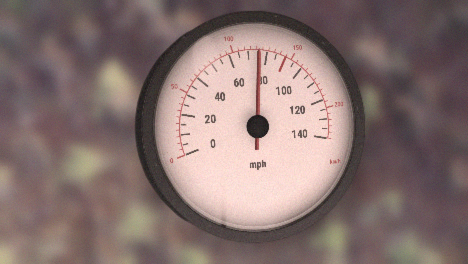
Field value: 75 mph
